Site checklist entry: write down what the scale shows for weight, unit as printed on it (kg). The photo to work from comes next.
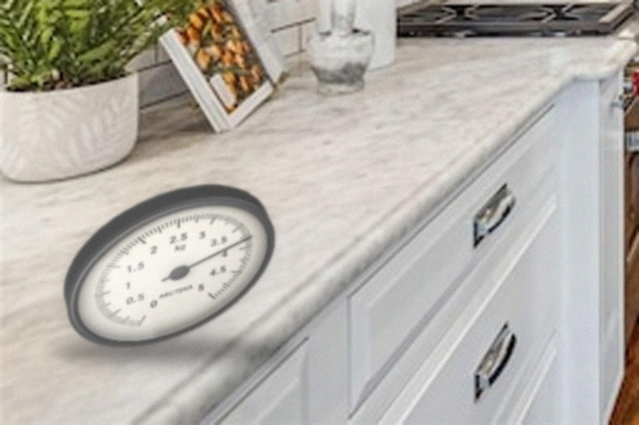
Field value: 3.75 kg
